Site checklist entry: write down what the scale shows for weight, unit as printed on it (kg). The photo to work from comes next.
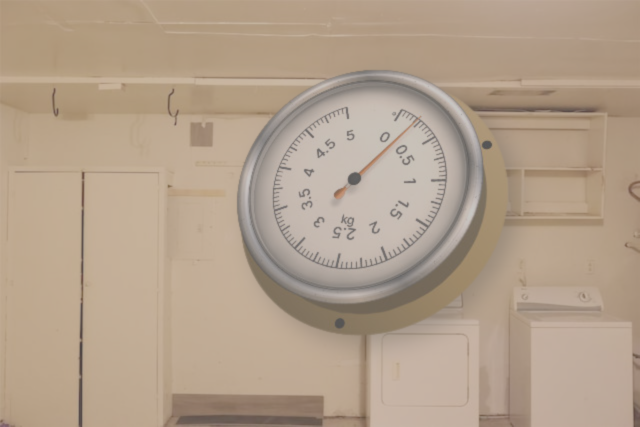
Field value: 0.25 kg
